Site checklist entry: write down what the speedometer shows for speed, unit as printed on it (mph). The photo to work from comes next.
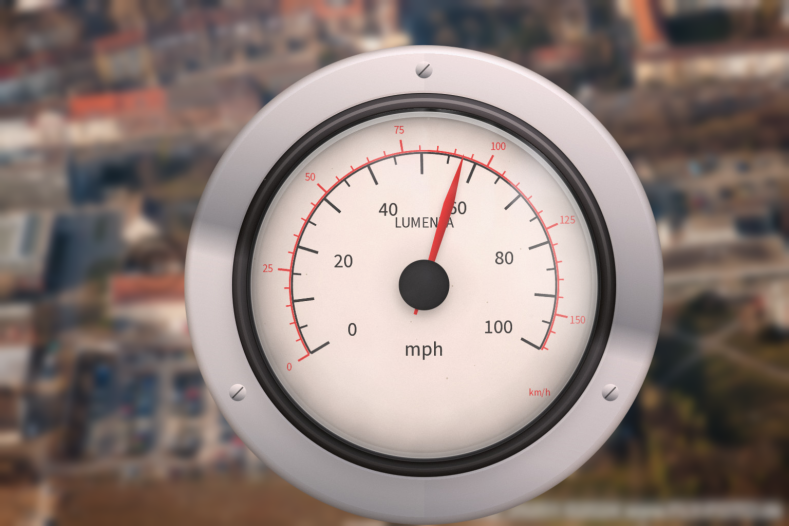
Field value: 57.5 mph
